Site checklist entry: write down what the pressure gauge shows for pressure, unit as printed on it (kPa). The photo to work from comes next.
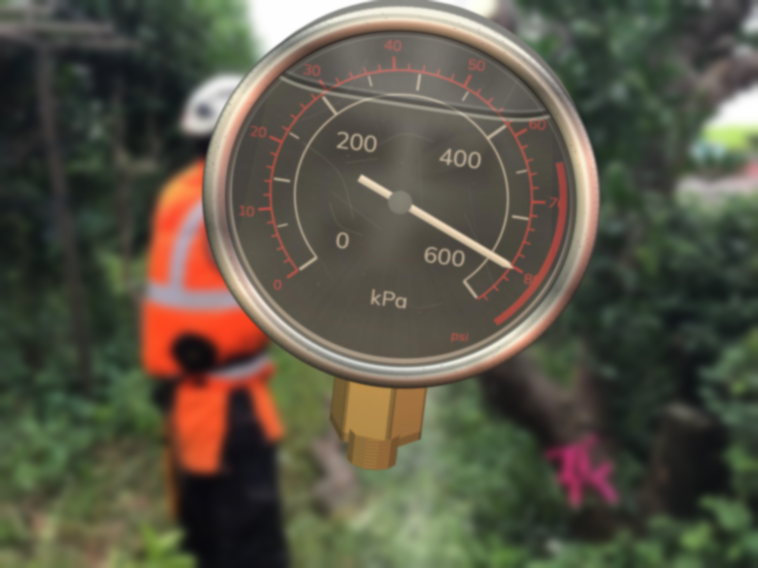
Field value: 550 kPa
